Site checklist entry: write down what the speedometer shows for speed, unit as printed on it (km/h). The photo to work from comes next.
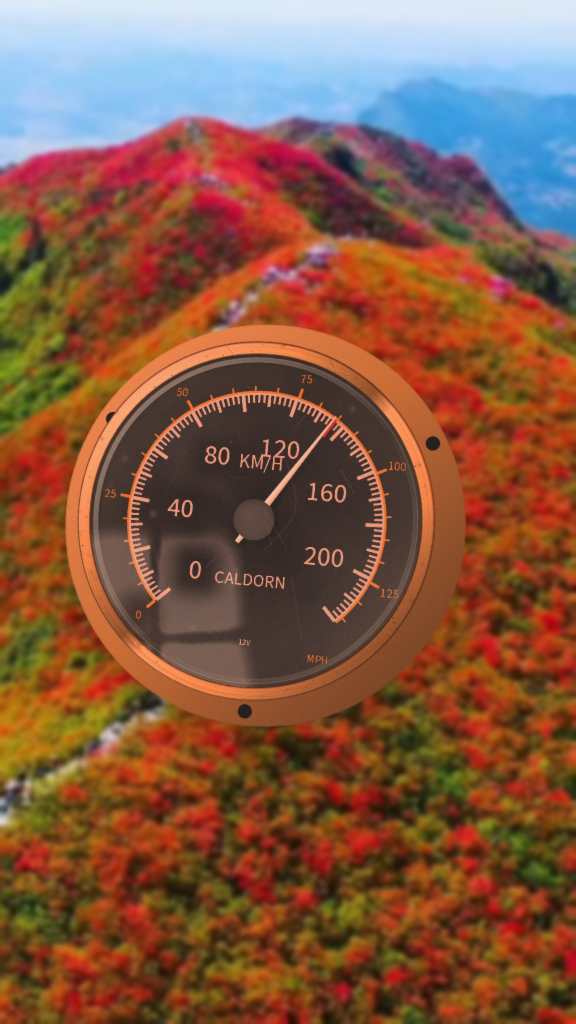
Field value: 136 km/h
